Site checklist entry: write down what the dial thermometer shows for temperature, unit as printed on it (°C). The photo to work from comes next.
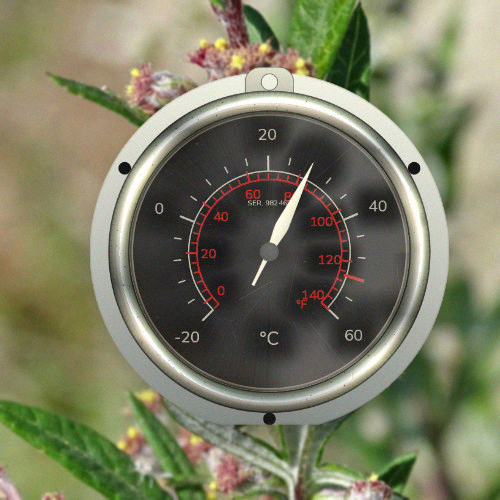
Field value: 28 °C
